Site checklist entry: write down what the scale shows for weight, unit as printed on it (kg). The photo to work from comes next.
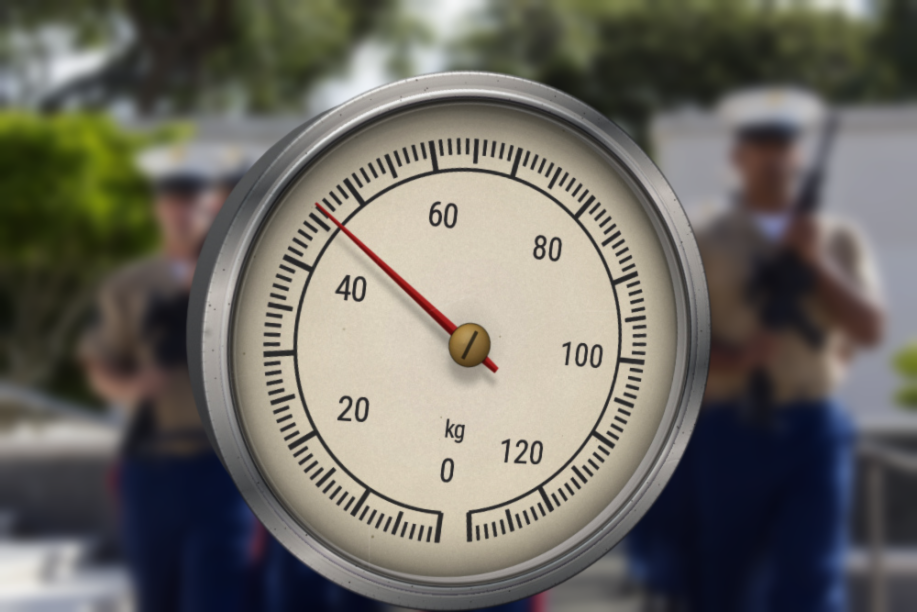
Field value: 46 kg
